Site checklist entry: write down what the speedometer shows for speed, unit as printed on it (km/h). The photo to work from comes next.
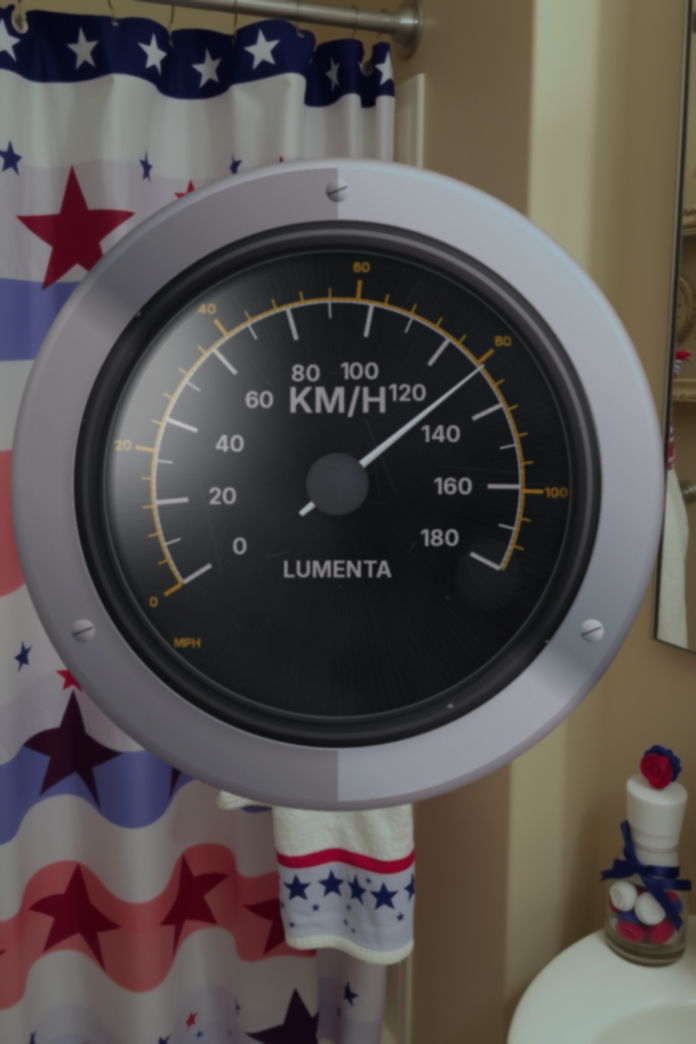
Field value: 130 km/h
